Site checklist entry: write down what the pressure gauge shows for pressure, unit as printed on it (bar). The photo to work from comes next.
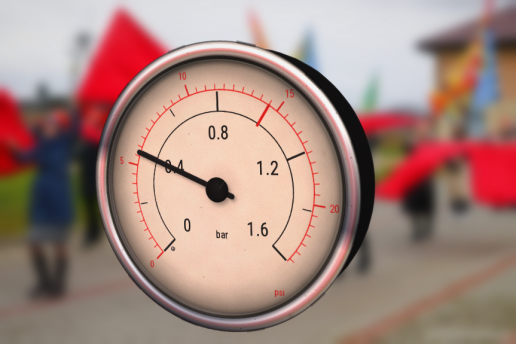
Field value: 0.4 bar
